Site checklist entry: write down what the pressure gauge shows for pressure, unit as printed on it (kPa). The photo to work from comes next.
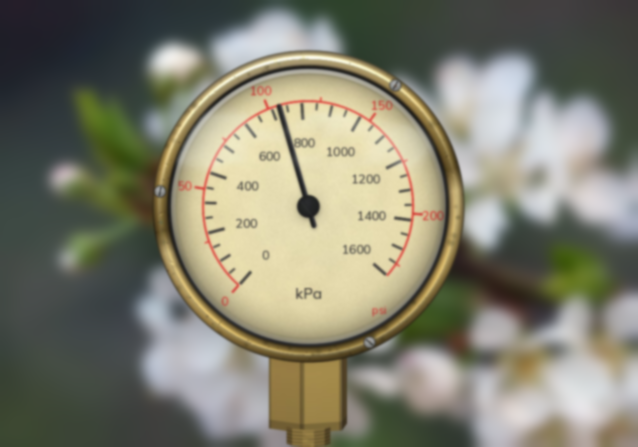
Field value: 725 kPa
